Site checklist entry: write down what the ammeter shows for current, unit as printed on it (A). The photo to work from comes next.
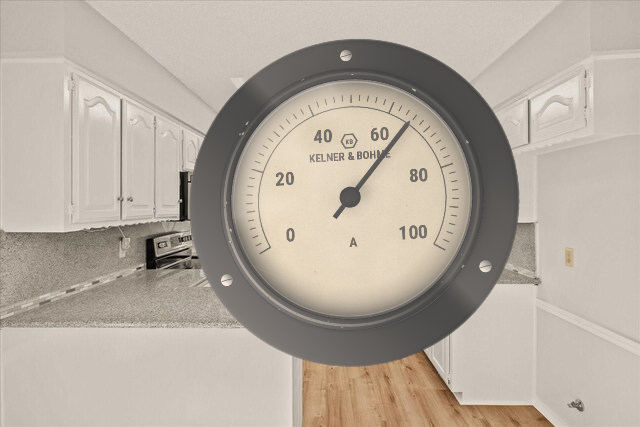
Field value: 66 A
